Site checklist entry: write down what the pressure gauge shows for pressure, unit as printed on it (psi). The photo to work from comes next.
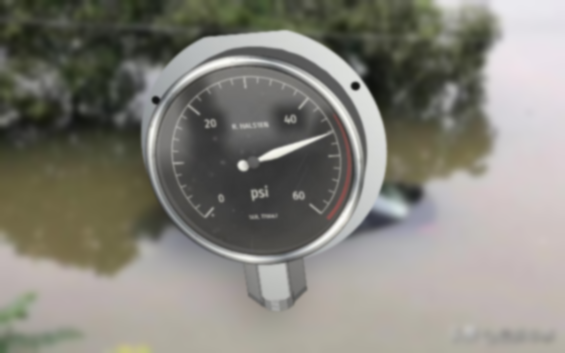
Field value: 46 psi
